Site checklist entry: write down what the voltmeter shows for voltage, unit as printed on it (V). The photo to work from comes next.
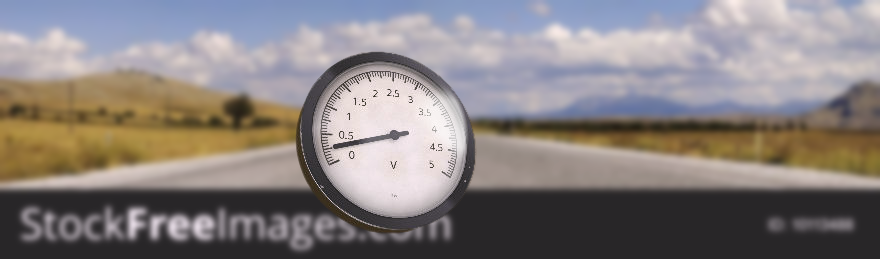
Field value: 0.25 V
